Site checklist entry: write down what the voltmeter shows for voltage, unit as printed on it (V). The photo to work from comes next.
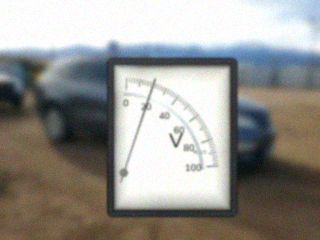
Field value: 20 V
